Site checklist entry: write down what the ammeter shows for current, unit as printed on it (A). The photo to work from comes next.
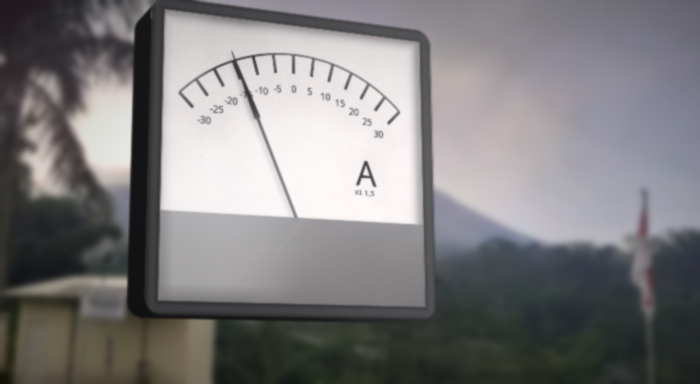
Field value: -15 A
